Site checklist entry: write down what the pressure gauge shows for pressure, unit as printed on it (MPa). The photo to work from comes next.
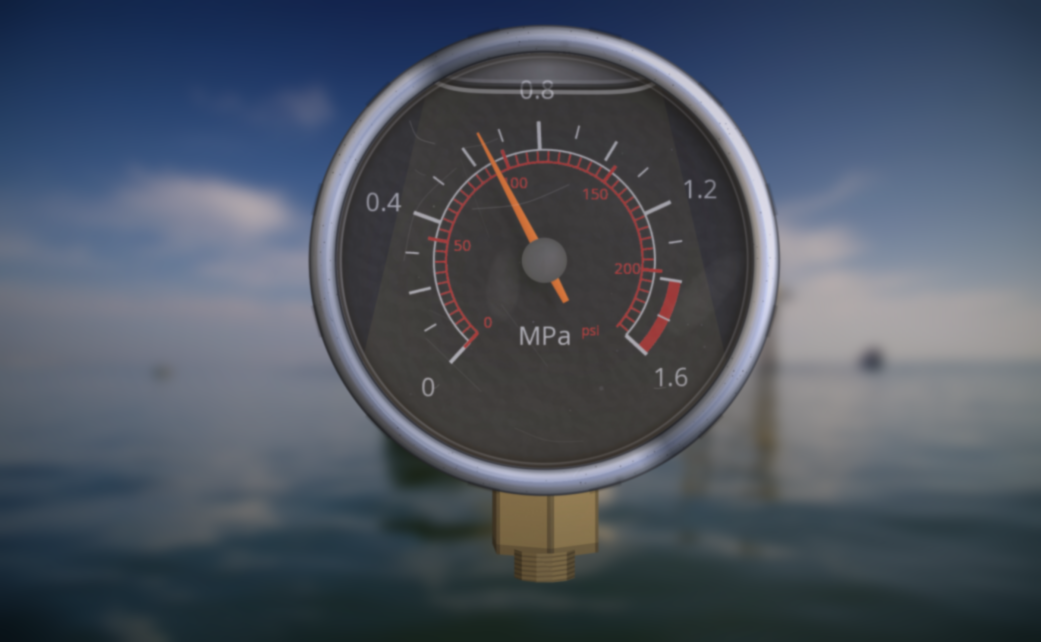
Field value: 0.65 MPa
